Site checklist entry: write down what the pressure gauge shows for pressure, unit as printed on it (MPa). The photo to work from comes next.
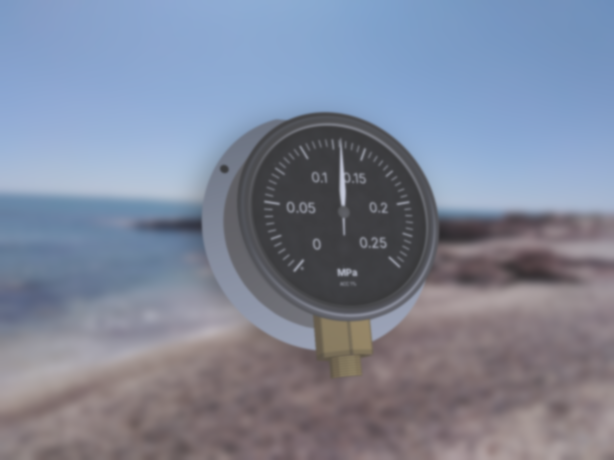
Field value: 0.13 MPa
